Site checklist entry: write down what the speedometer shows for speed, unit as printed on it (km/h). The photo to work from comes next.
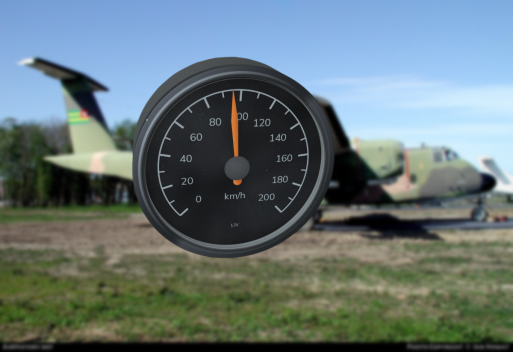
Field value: 95 km/h
